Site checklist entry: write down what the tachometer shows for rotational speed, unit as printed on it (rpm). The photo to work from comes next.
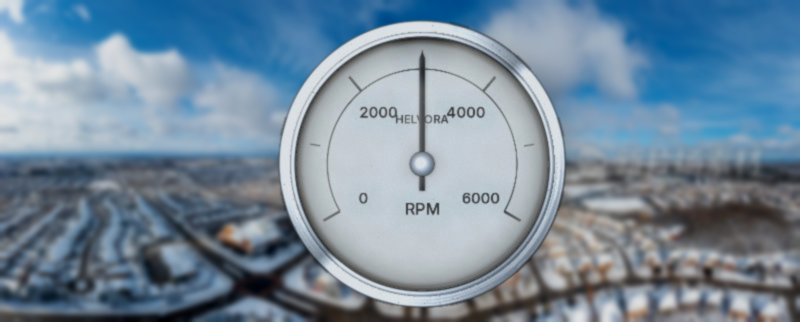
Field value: 3000 rpm
